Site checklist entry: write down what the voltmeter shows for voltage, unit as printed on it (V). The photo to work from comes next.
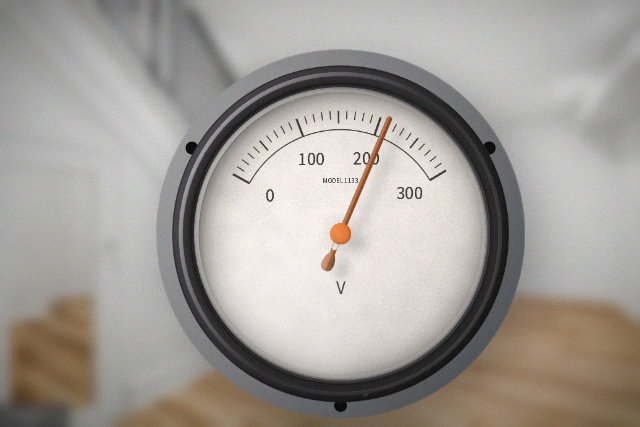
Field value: 210 V
